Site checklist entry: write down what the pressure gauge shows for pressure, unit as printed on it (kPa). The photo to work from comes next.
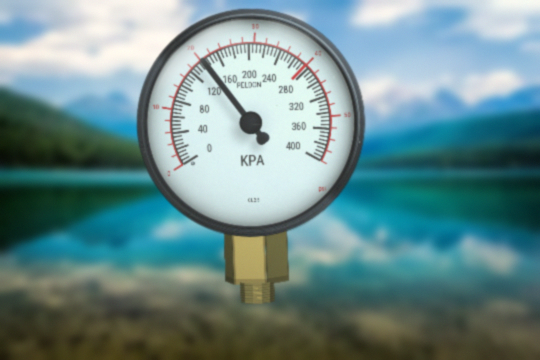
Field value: 140 kPa
